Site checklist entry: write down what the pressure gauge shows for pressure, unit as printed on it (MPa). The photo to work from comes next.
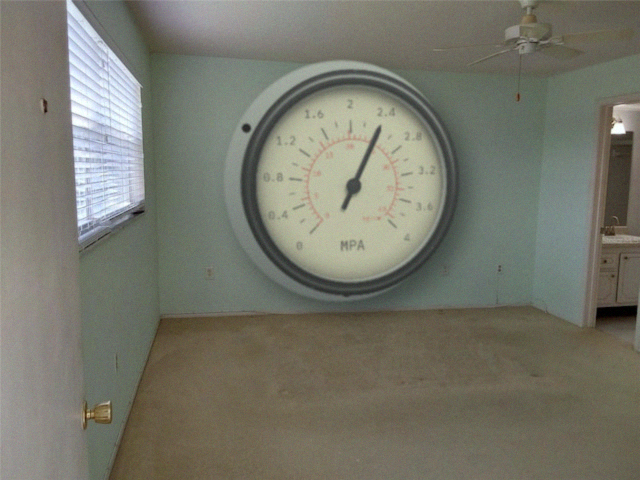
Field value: 2.4 MPa
